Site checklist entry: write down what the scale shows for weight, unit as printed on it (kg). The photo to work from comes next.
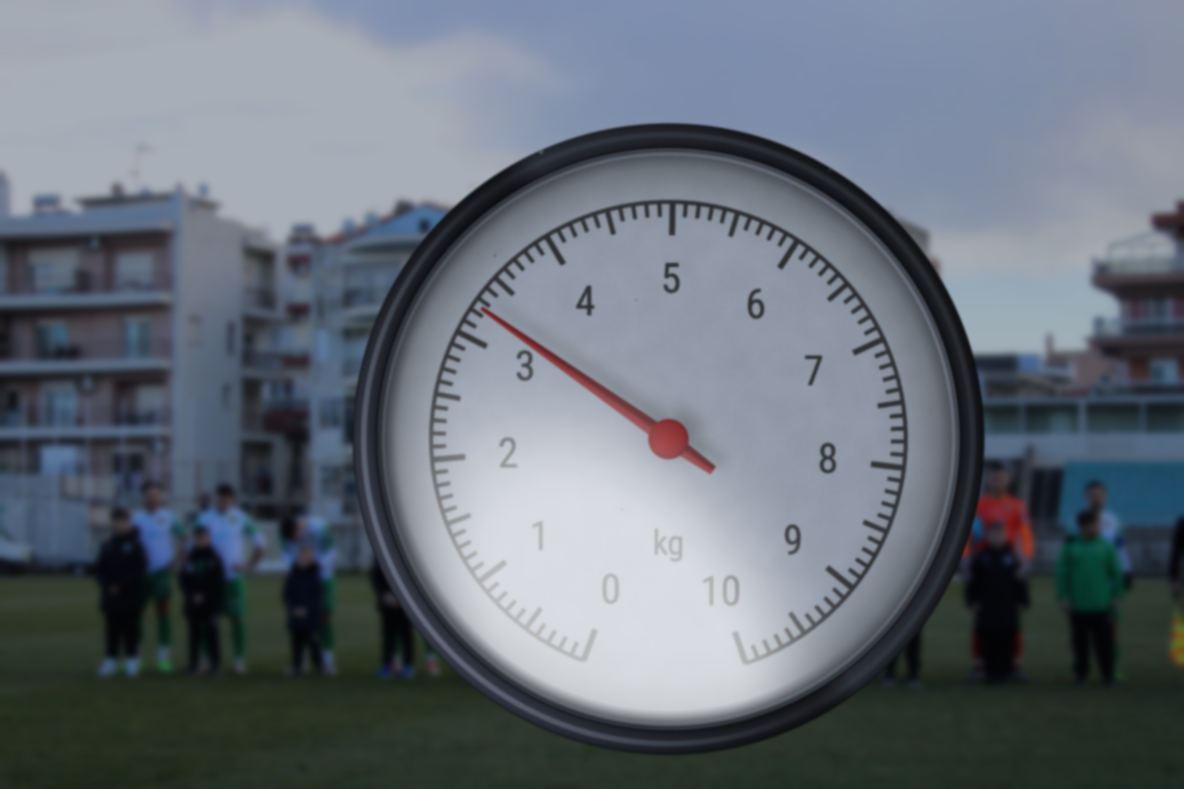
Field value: 3.25 kg
